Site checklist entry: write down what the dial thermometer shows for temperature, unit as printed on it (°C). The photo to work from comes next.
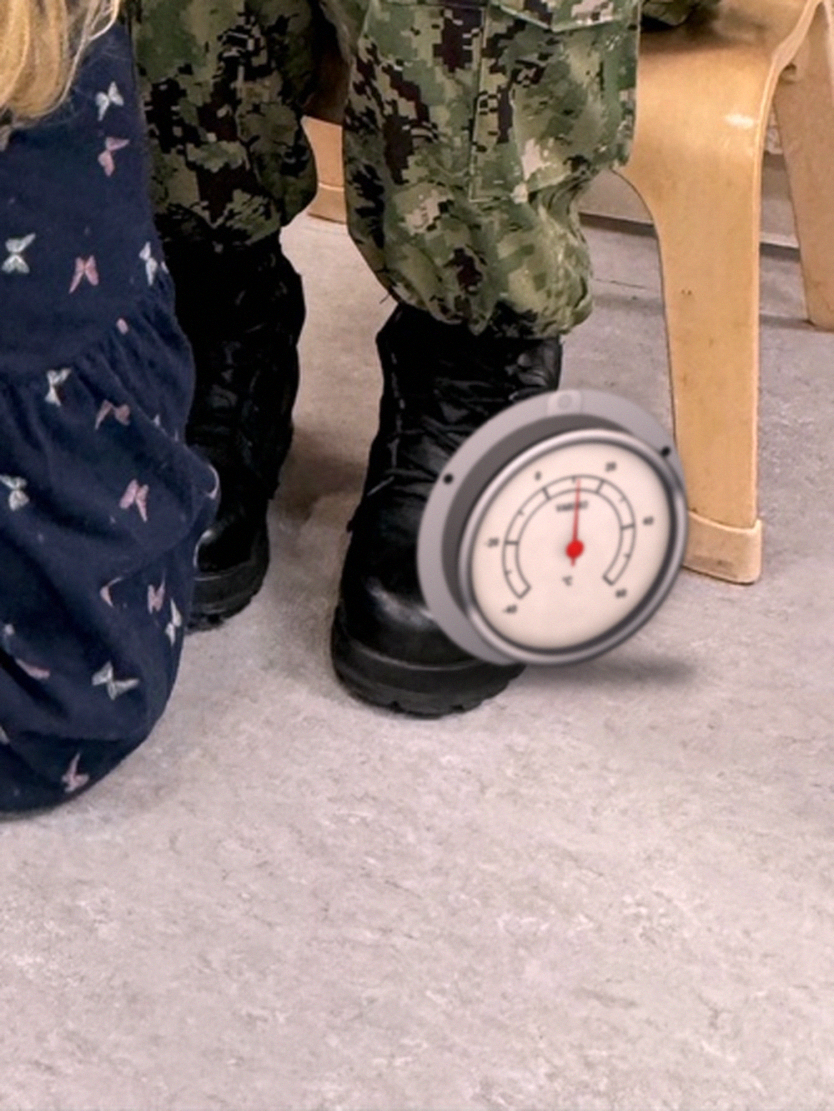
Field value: 10 °C
